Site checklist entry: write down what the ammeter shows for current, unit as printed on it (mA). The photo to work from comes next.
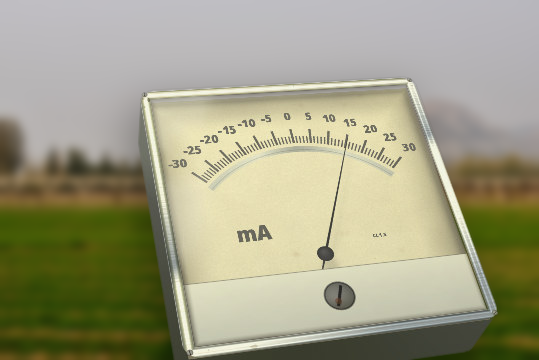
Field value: 15 mA
